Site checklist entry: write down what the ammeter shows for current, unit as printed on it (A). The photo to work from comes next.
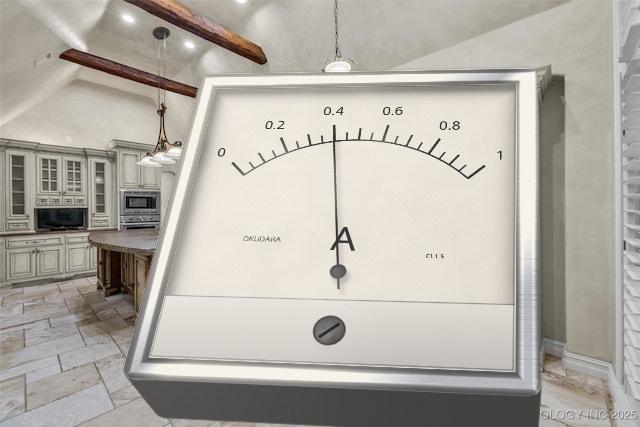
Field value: 0.4 A
